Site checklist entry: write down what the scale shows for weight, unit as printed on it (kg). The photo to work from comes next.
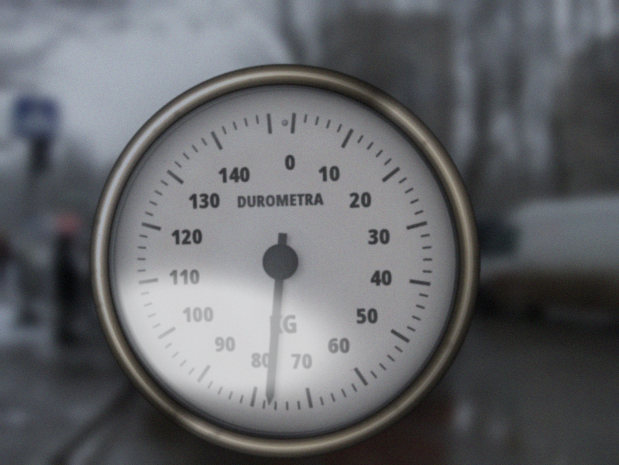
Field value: 77 kg
